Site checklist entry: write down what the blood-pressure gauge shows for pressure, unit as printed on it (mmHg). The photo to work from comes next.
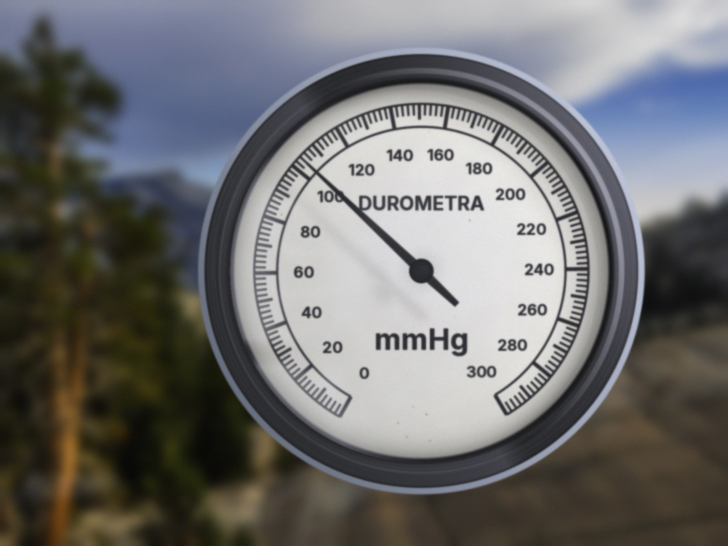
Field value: 104 mmHg
